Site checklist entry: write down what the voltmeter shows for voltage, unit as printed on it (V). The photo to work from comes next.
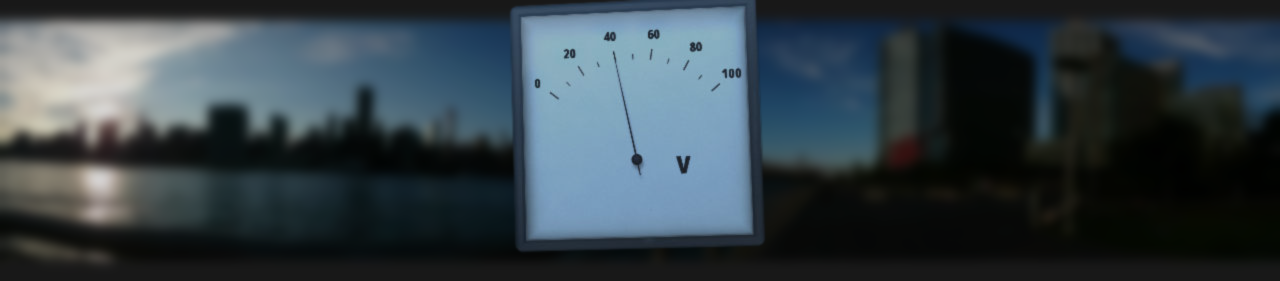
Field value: 40 V
